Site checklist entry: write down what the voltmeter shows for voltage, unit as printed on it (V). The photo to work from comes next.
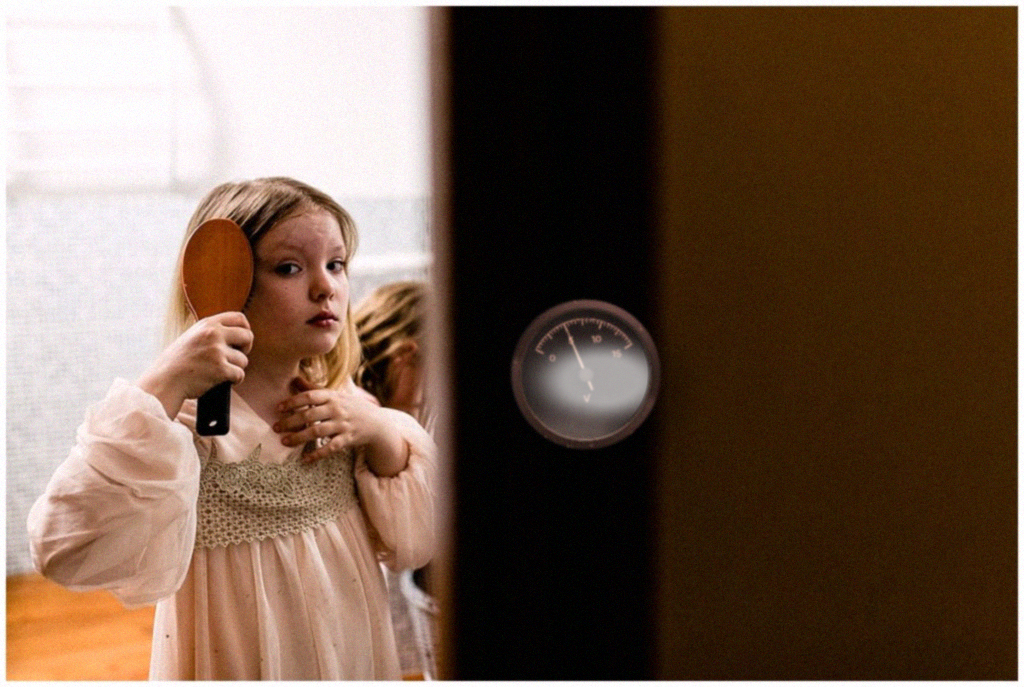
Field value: 5 V
